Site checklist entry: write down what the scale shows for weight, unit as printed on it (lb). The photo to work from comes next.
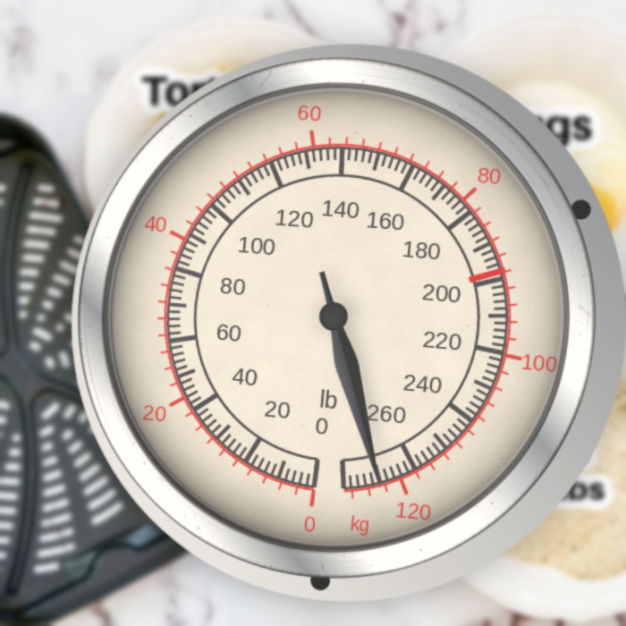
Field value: 270 lb
